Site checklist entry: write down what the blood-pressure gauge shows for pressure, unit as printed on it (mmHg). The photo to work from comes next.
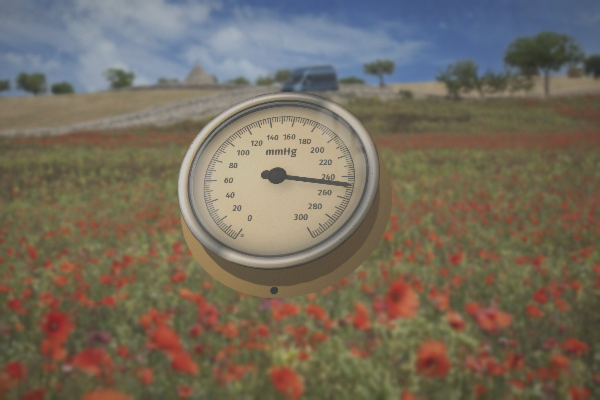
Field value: 250 mmHg
